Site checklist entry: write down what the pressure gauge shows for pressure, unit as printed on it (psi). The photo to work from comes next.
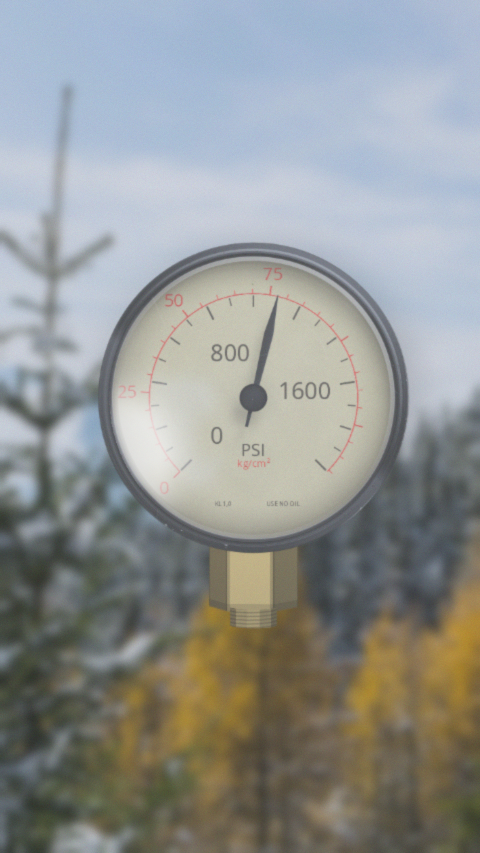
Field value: 1100 psi
